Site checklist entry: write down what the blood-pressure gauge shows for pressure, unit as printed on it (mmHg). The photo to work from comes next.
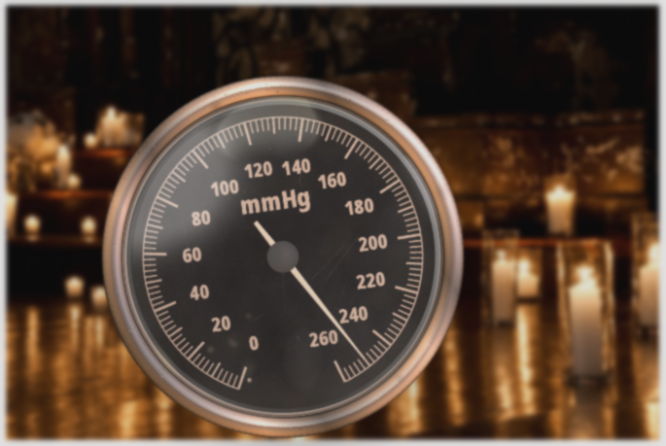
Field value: 250 mmHg
